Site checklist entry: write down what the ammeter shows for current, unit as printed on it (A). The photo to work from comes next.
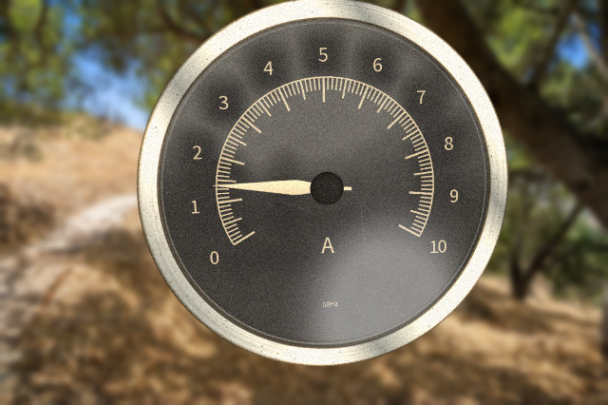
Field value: 1.4 A
